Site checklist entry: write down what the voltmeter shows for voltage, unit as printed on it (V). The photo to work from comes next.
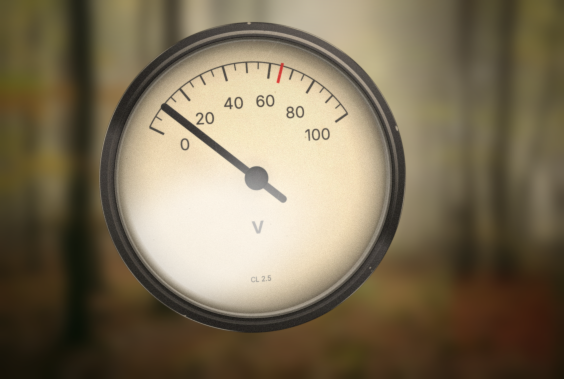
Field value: 10 V
